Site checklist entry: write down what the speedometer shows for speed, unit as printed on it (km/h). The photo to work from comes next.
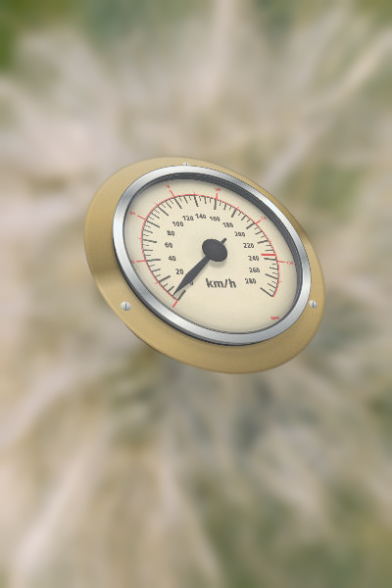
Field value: 5 km/h
